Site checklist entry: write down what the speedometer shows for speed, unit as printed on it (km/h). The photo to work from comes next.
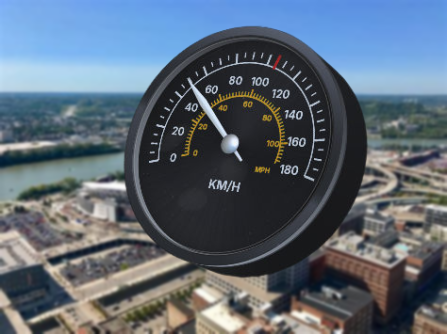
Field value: 50 km/h
